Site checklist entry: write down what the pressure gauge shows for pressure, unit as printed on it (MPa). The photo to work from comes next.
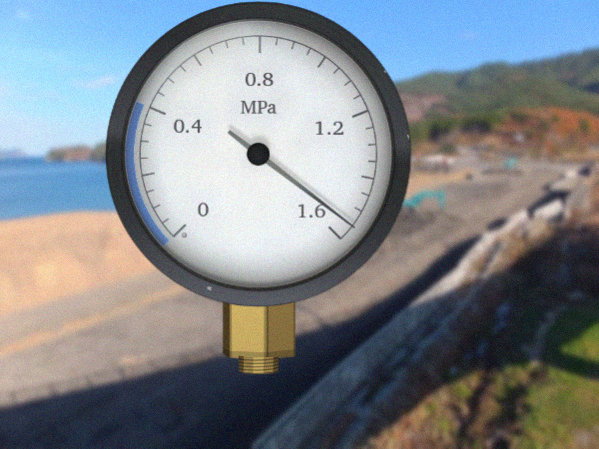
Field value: 1.55 MPa
